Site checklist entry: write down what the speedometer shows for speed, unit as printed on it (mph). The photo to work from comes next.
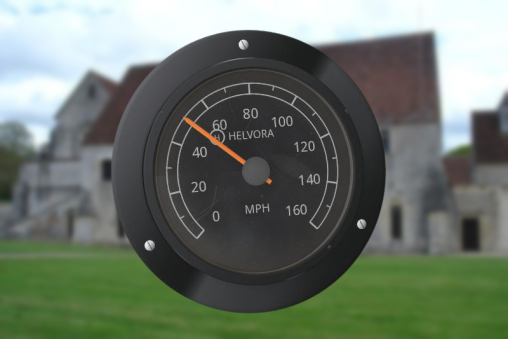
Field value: 50 mph
